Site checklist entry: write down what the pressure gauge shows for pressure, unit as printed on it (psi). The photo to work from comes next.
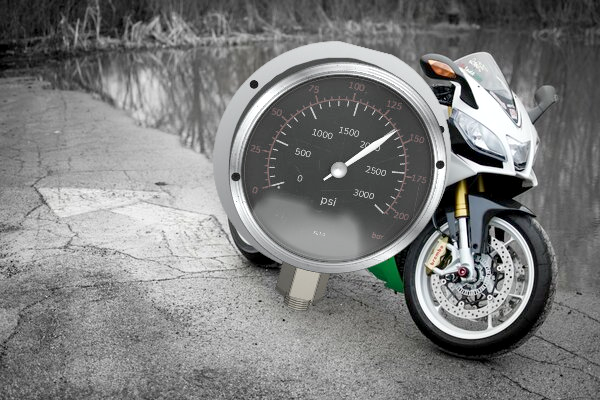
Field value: 2000 psi
